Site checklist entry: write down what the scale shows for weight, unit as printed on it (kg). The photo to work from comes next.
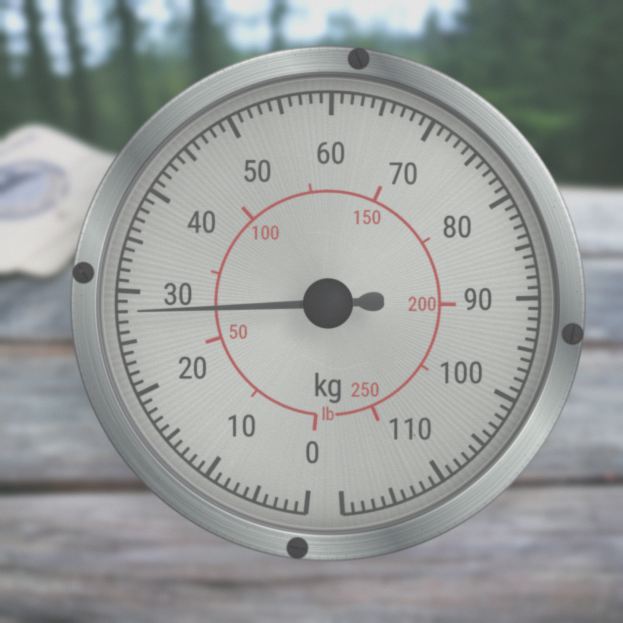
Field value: 28 kg
